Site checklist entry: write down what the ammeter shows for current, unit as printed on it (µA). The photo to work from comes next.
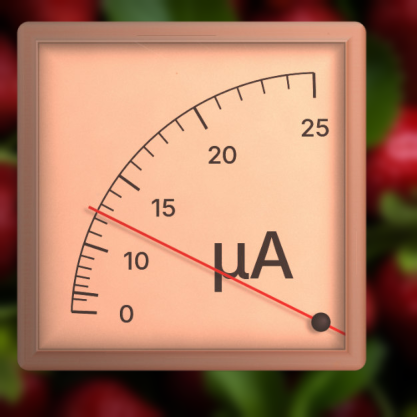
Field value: 12.5 µA
